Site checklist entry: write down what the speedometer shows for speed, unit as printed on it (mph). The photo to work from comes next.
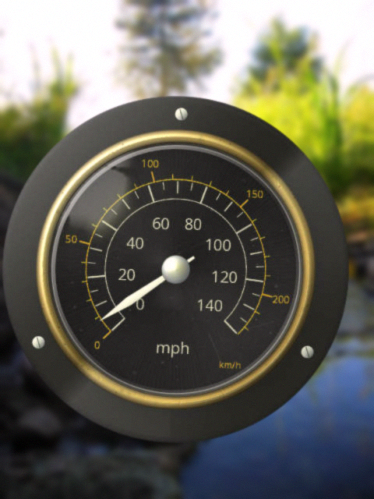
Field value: 5 mph
